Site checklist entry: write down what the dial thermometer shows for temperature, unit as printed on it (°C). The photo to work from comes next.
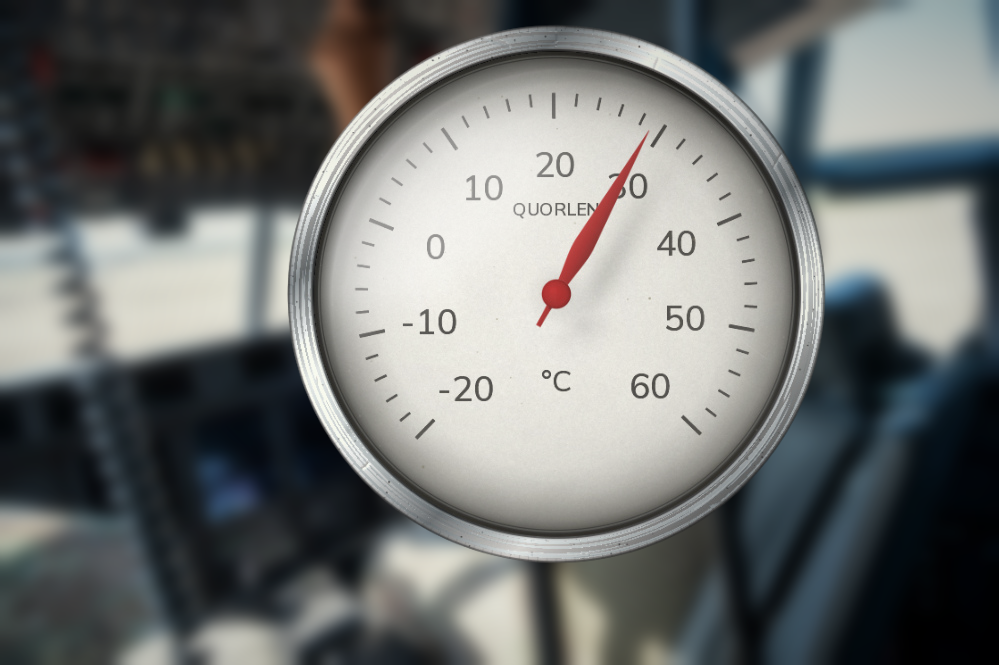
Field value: 29 °C
